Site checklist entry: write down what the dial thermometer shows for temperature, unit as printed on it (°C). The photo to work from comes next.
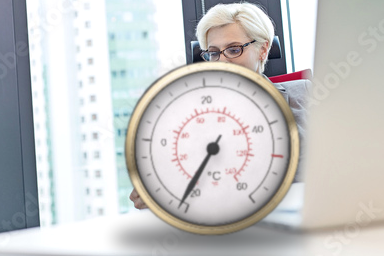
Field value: -18 °C
